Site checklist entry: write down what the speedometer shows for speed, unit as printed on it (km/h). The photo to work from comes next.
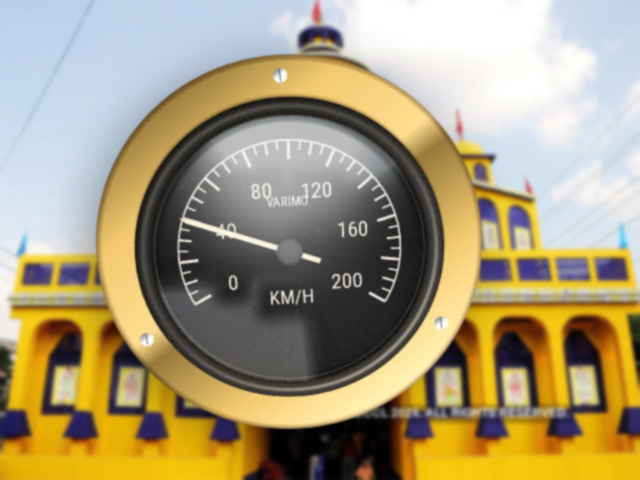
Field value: 40 km/h
